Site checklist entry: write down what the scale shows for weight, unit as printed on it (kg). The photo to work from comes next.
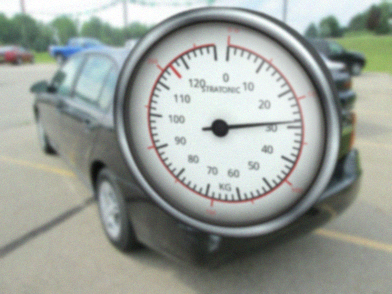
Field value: 28 kg
